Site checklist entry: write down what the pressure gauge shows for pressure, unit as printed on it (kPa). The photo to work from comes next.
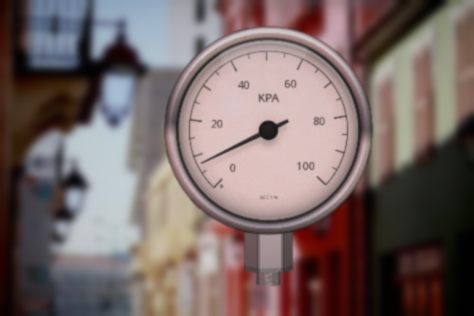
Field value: 7.5 kPa
